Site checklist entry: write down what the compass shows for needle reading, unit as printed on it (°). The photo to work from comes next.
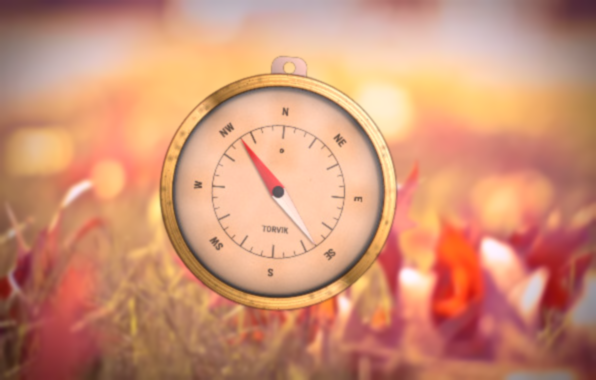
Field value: 320 °
